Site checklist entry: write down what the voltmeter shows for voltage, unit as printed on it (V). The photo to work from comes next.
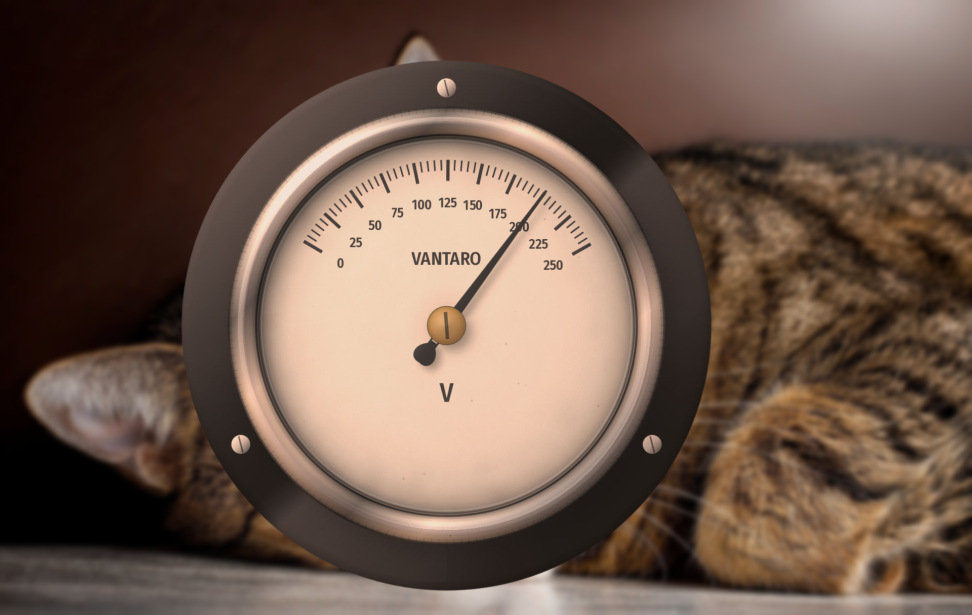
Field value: 200 V
